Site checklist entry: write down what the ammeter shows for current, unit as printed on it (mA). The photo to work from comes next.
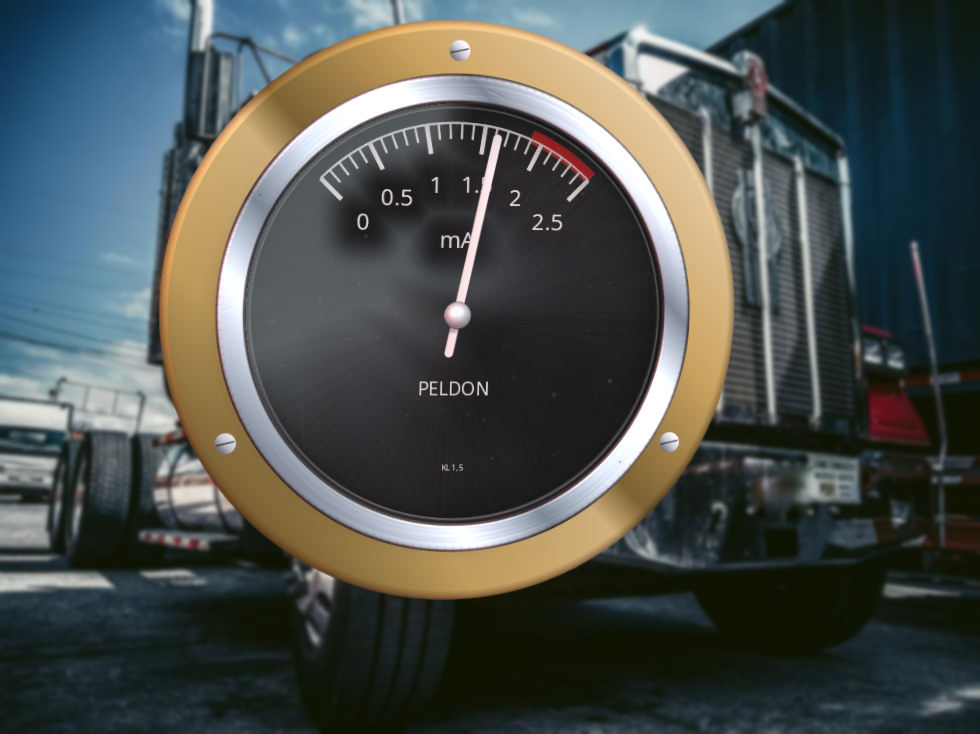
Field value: 1.6 mA
